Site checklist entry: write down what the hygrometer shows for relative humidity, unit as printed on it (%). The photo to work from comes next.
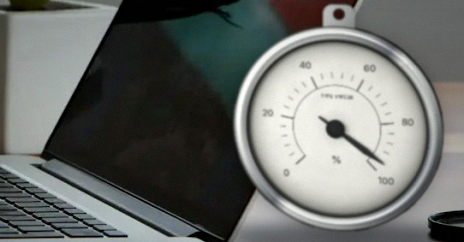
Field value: 96 %
